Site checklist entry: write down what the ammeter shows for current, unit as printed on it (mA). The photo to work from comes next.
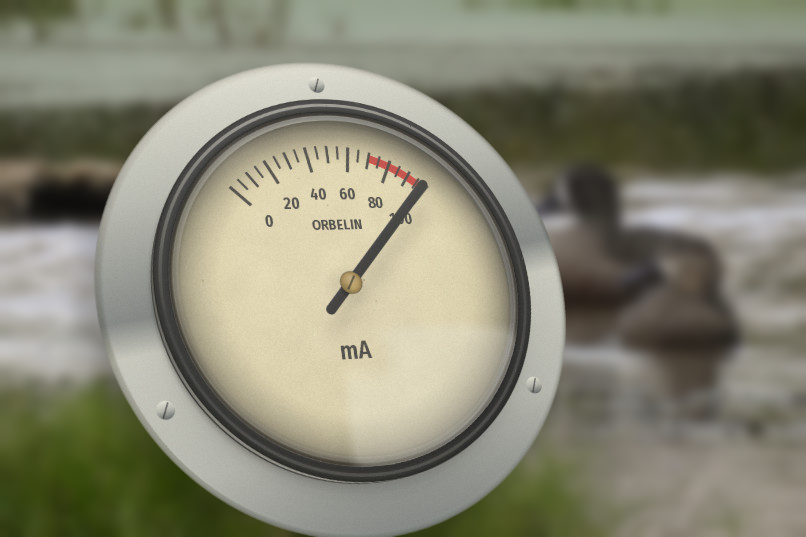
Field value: 97.5 mA
